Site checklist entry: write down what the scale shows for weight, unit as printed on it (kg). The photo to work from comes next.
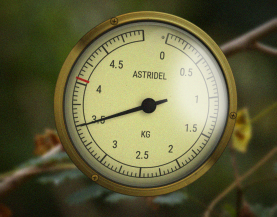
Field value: 3.5 kg
